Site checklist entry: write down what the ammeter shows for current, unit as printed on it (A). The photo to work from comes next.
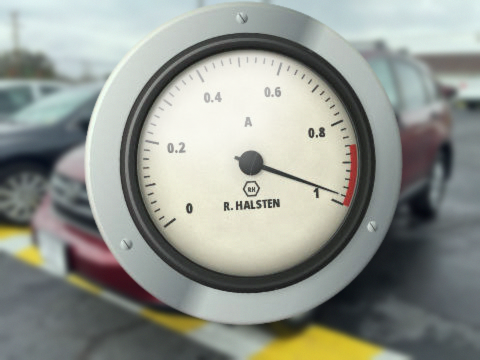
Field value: 0.98 A
